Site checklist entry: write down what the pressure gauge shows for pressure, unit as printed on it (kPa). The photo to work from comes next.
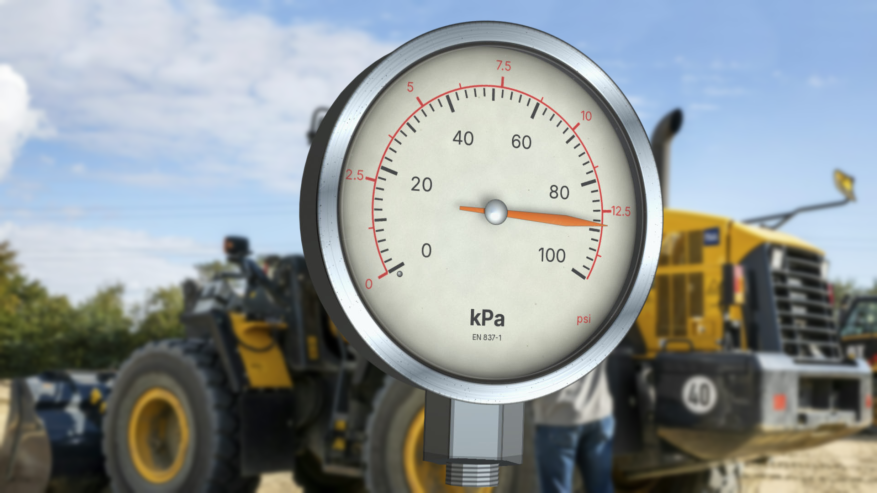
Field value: 89 kPa
